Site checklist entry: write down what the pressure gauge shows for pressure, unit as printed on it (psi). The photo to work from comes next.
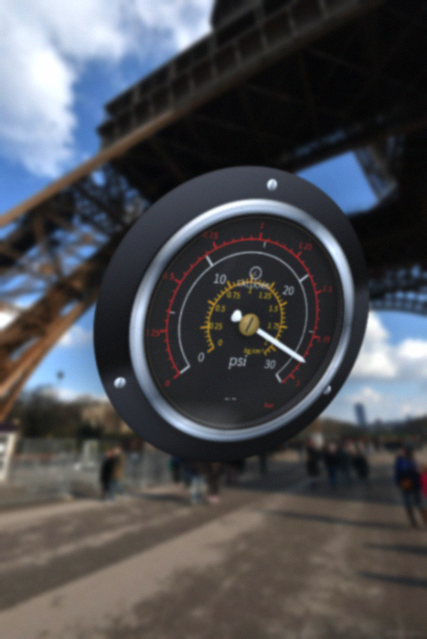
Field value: 27.5 psi
